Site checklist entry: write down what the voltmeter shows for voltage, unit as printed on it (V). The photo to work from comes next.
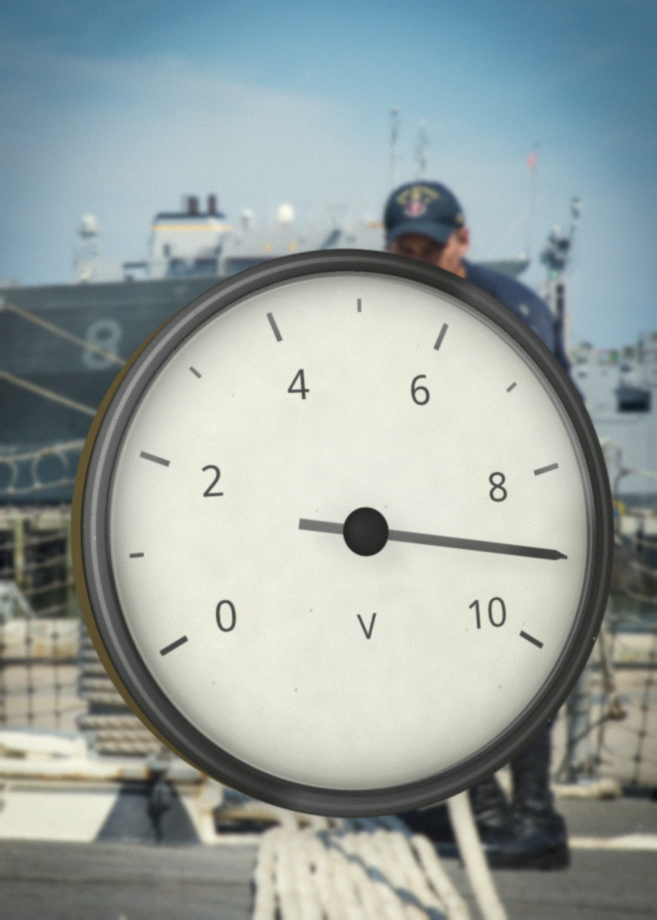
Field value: 9 V
